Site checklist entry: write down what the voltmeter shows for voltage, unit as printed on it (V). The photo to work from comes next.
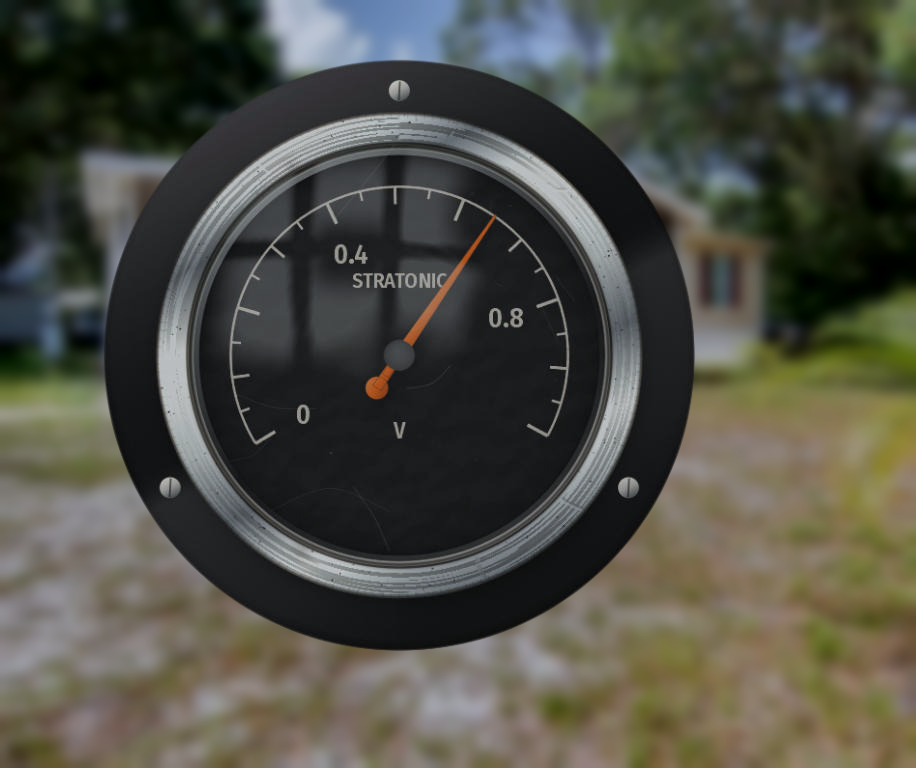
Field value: 0.65 V
